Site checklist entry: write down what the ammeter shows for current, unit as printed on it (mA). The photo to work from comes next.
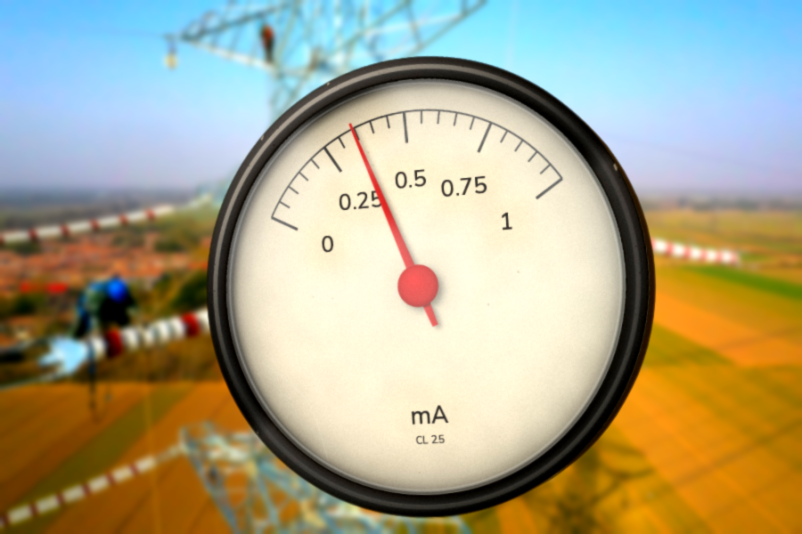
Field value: 0.35 mA
